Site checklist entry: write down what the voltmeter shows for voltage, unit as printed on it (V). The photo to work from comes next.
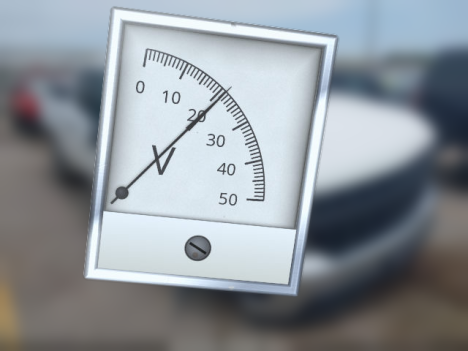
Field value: 21 V
